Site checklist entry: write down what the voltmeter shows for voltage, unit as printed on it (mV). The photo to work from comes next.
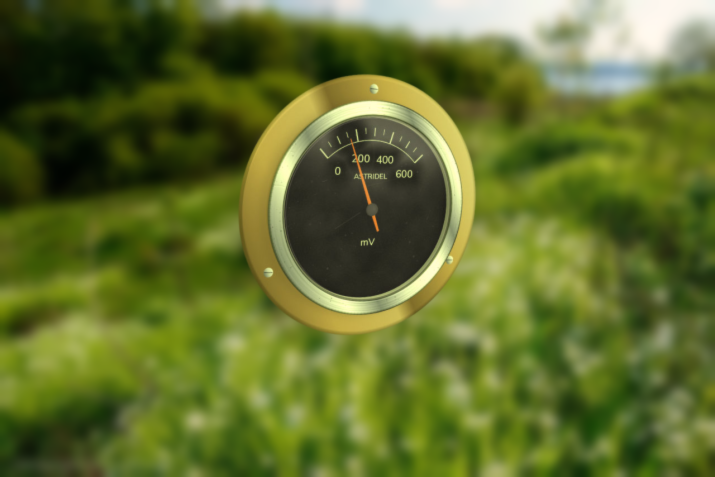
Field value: 150 mV
